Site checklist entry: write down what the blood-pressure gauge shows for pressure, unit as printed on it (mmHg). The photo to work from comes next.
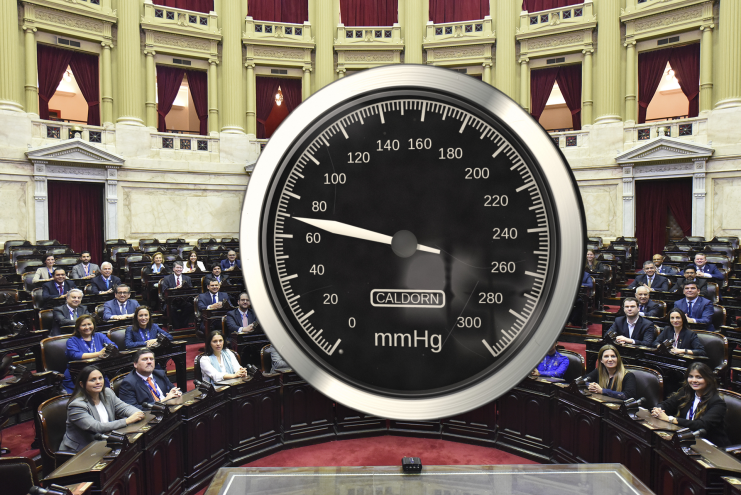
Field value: 70 mmHg
